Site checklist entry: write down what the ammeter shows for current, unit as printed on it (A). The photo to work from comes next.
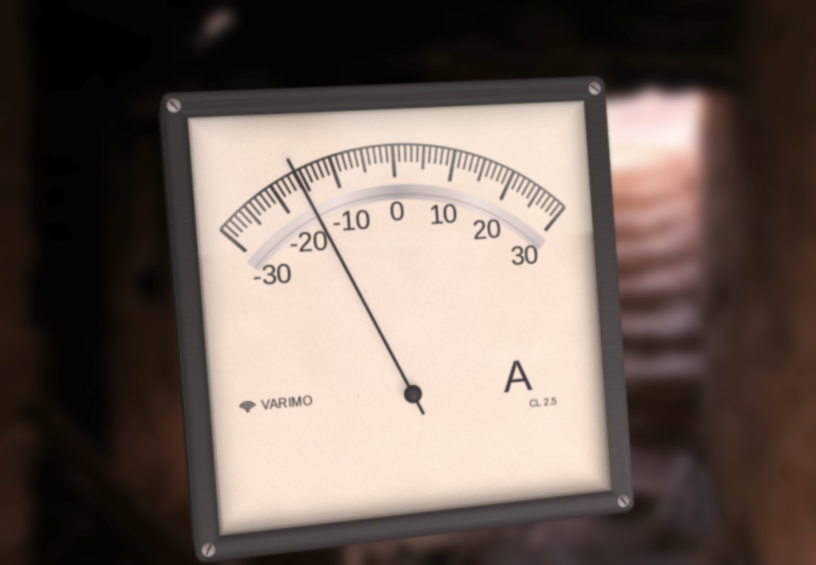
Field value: -16 A
